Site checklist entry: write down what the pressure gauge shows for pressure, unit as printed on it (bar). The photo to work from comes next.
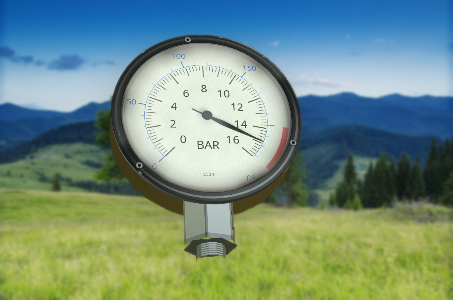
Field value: 15 bar
